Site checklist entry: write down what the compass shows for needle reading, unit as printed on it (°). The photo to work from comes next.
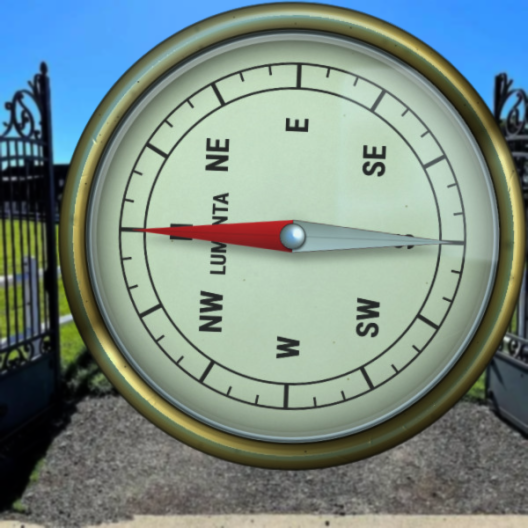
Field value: 0 °
